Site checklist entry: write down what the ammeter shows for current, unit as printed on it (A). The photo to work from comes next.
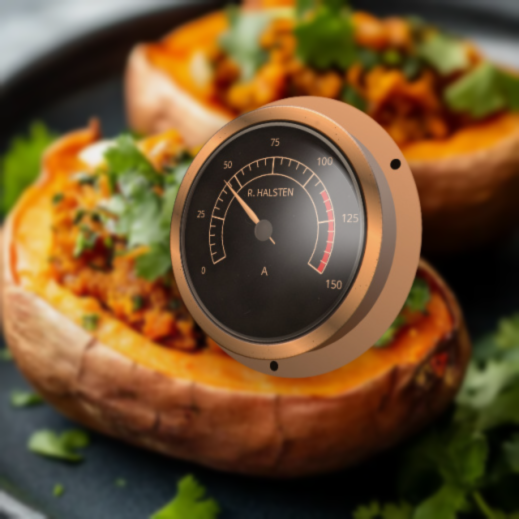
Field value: 45 A
